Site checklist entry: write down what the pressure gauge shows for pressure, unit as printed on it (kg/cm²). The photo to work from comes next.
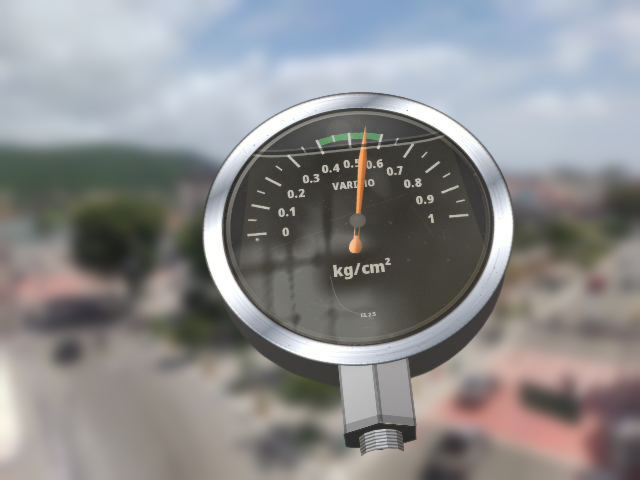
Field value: 0.55 kg/cm²
